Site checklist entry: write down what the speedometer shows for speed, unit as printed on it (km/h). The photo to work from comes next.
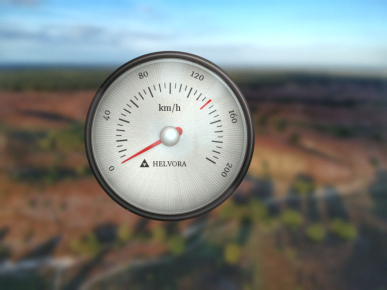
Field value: 0 km/h
